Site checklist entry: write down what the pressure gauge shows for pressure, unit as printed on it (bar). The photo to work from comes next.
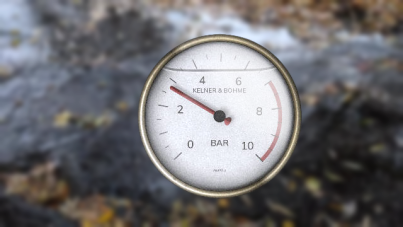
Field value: 2.75 bar
